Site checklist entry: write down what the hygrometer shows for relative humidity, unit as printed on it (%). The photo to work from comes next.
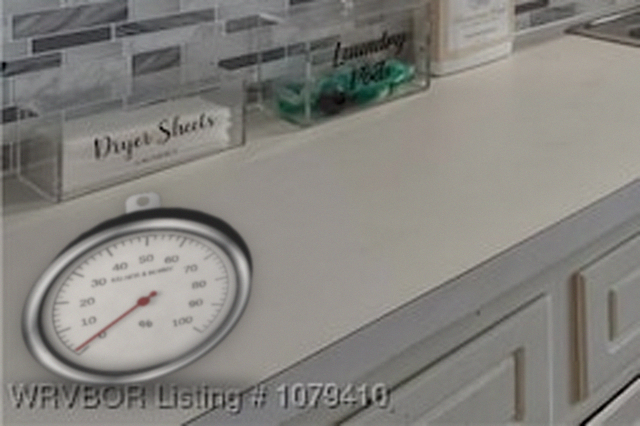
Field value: 2 %
